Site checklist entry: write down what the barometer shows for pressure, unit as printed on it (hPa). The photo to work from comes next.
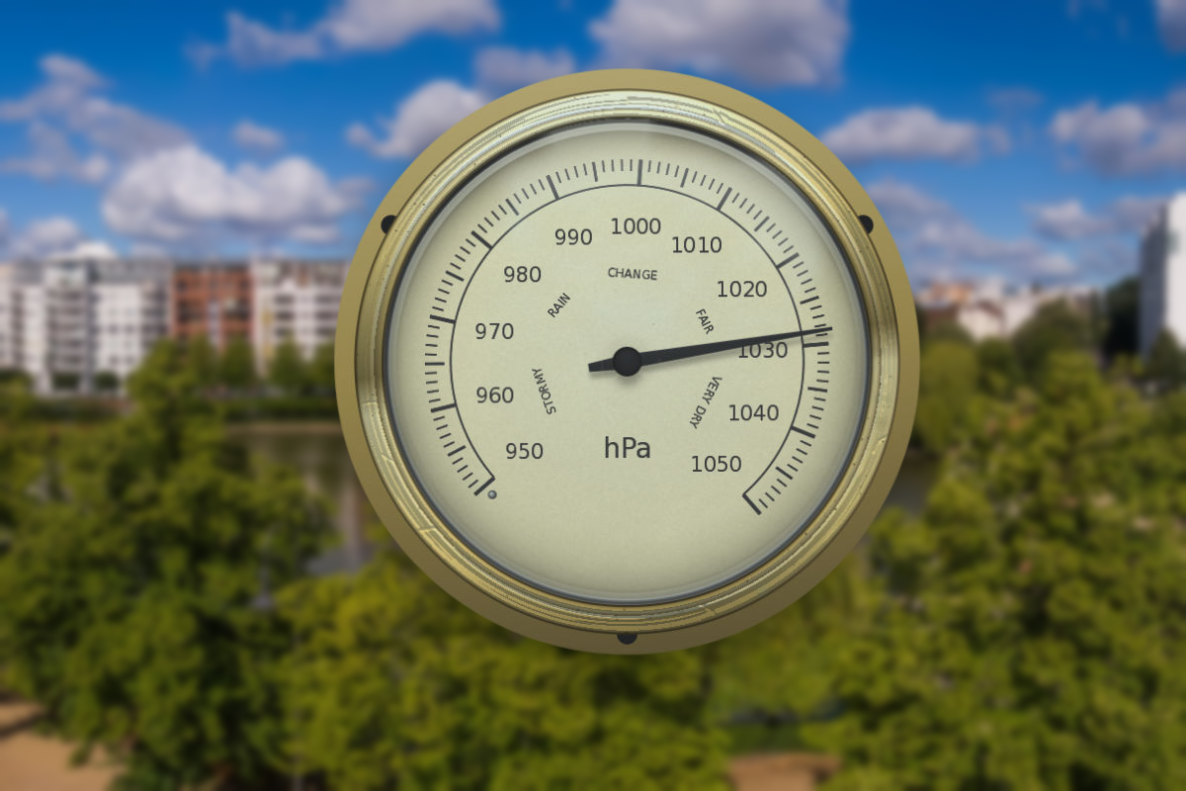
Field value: 1028.5 hPa
